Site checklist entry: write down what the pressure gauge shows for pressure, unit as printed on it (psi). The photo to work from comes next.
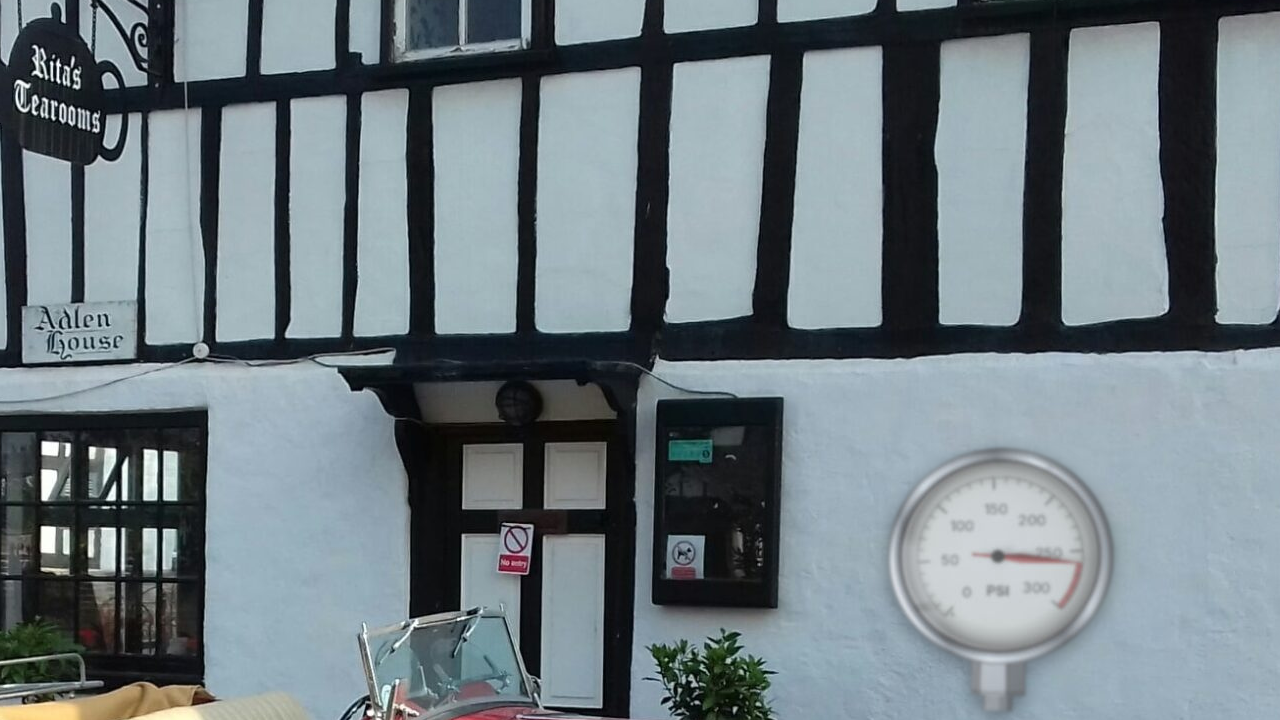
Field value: 260 psi
